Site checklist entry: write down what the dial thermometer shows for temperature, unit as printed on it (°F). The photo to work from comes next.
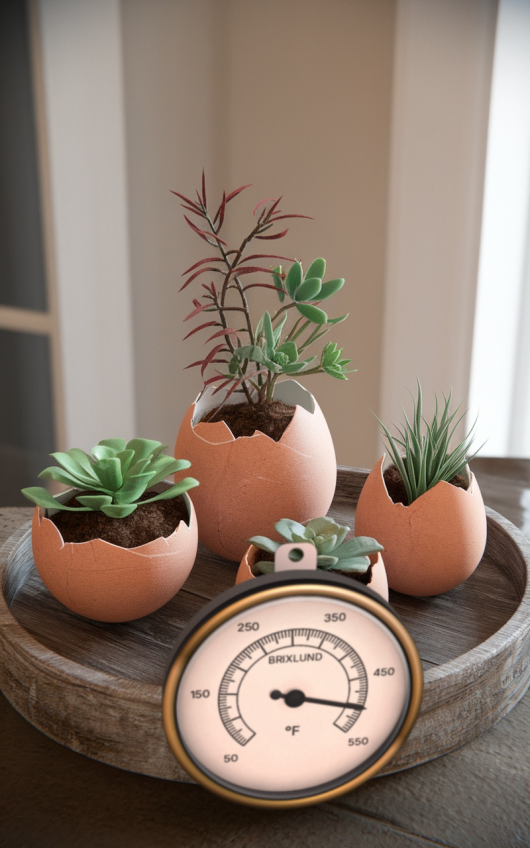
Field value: 500 °F
